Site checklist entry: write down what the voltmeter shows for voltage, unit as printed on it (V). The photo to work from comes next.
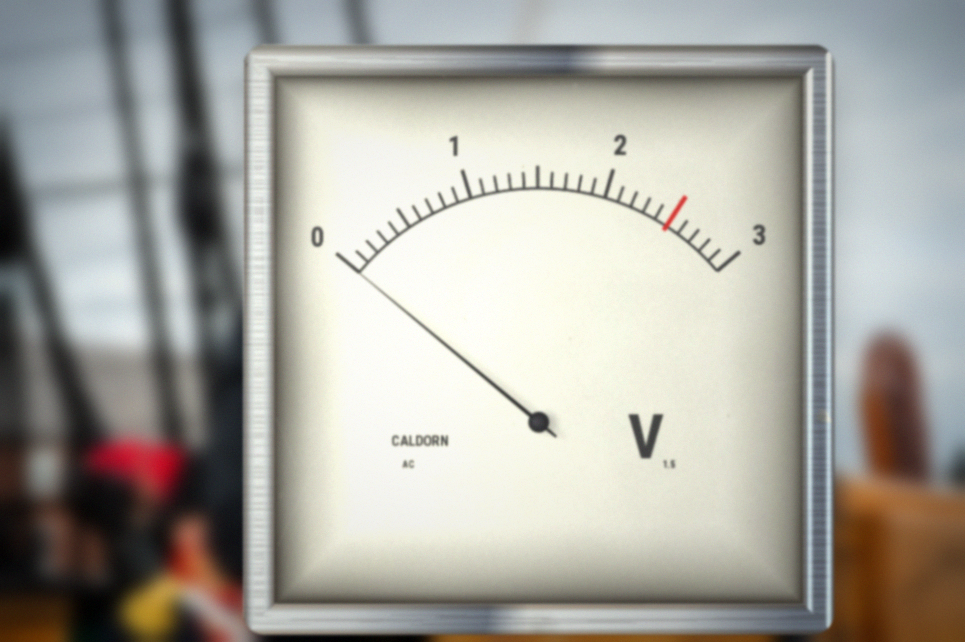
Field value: 0 V
